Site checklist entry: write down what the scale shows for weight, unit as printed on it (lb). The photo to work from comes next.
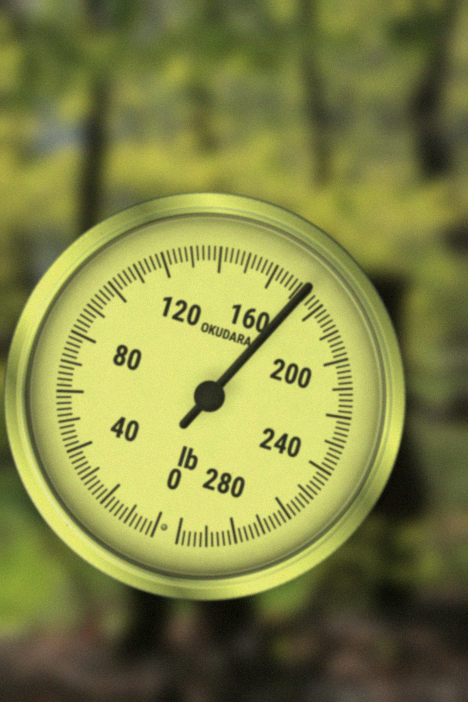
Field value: 172 lb
